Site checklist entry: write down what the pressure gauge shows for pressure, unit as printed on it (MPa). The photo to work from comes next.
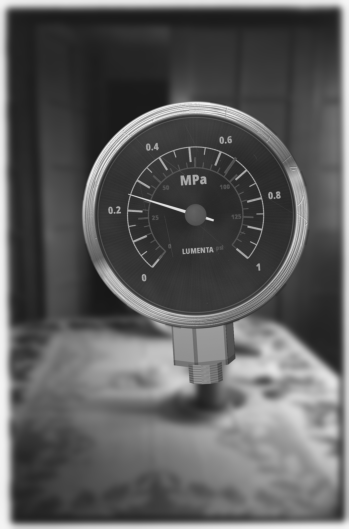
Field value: 0.25 MPa
